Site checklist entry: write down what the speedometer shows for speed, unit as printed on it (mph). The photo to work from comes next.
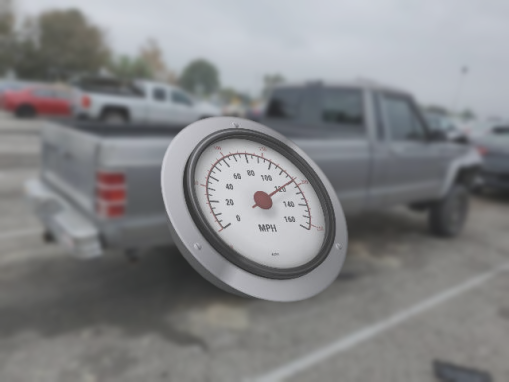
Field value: 120 mph
